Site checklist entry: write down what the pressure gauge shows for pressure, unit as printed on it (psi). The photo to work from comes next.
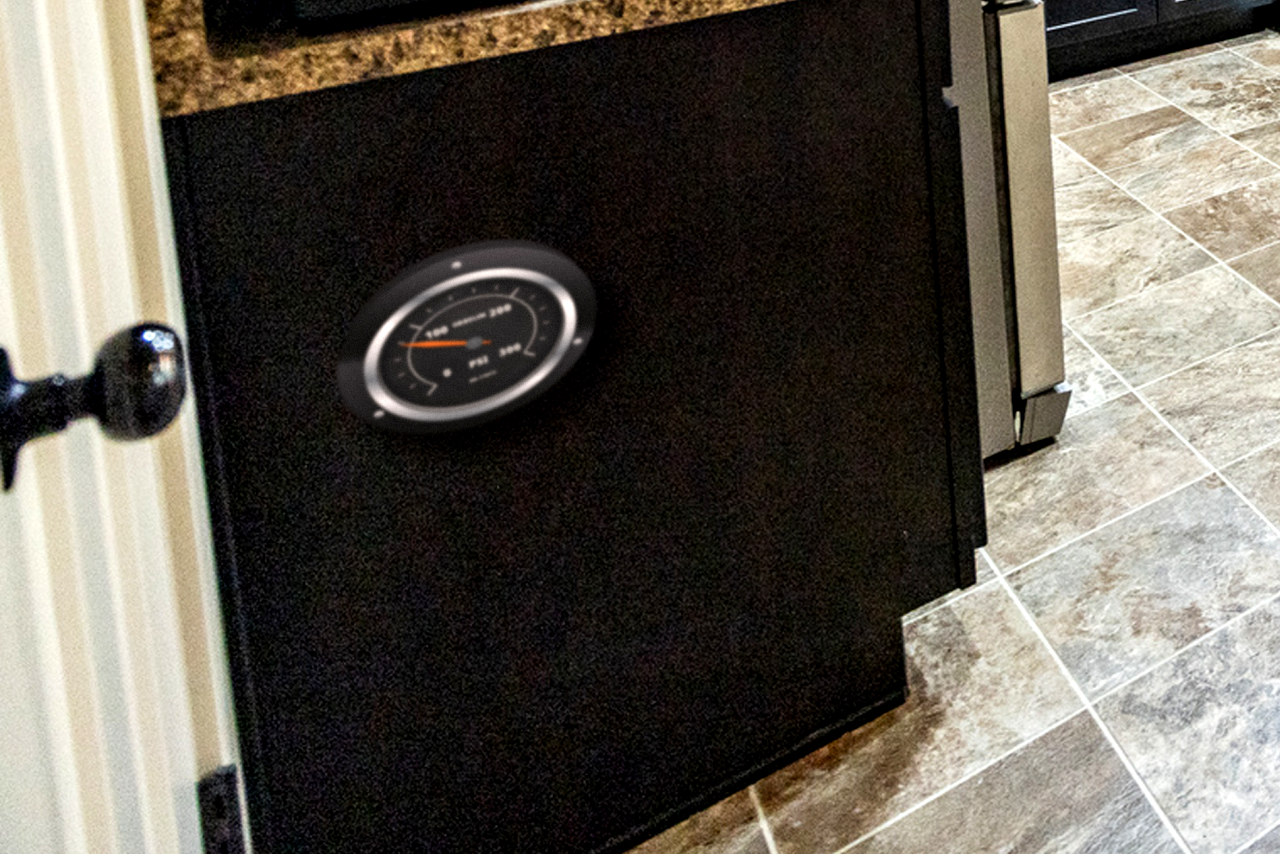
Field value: 80 psi
